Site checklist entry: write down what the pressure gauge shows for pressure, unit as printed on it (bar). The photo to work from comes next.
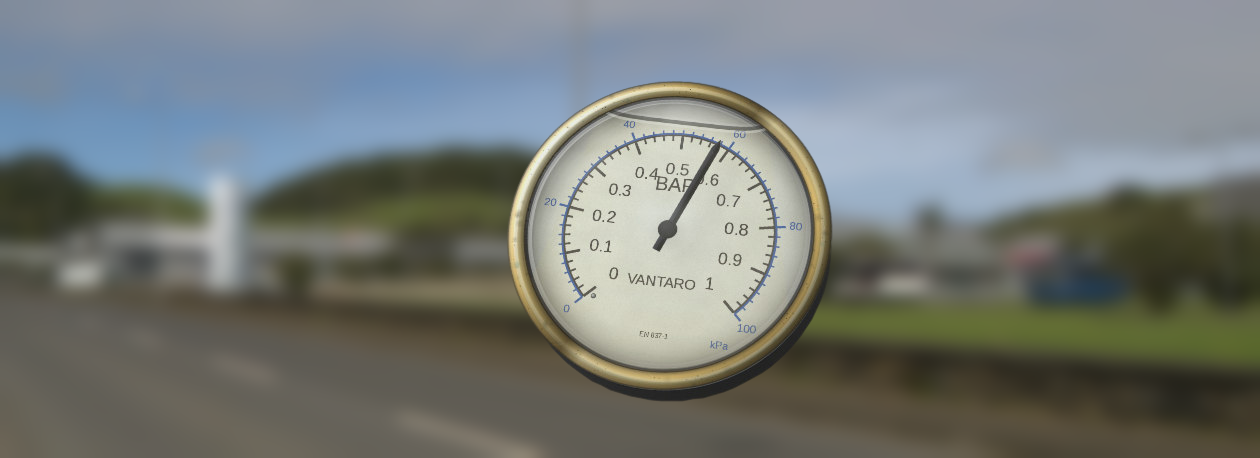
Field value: 0.58 bar
